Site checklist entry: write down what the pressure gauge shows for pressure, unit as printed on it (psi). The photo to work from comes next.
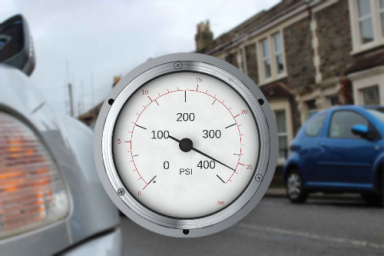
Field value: 375 psi
